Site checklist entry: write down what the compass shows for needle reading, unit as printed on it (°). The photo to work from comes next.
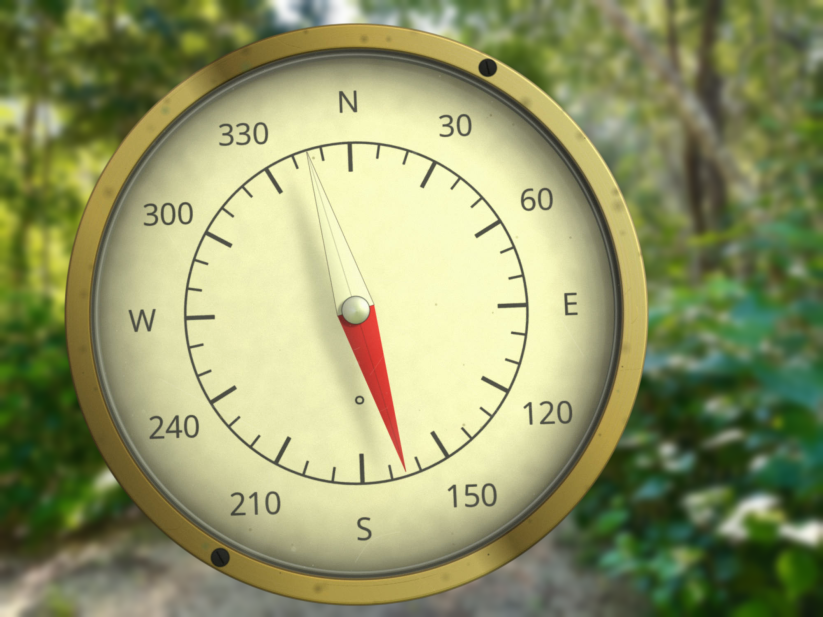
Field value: 165 °
